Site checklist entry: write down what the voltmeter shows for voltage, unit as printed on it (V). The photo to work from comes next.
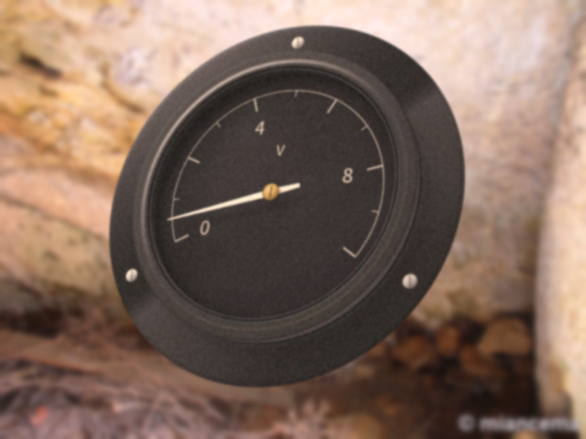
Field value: 0.5 V
